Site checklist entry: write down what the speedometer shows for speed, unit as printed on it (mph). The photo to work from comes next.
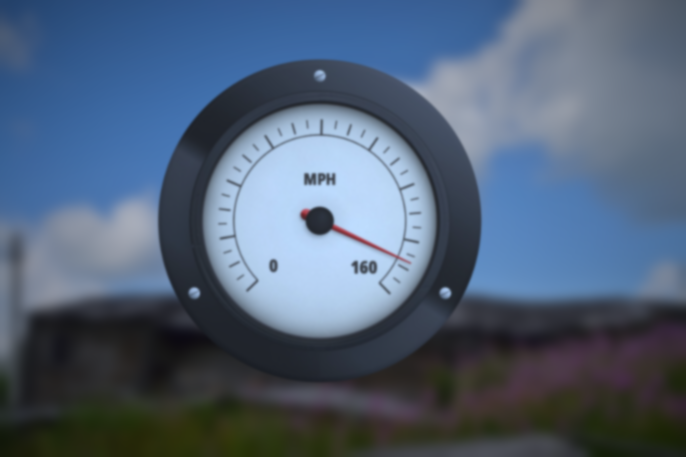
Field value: 147.5 mph
